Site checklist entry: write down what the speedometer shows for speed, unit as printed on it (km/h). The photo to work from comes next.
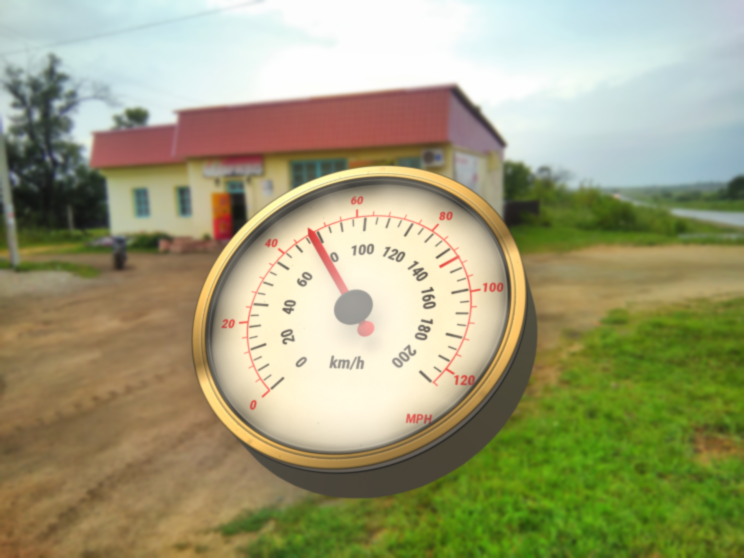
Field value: 77.5 km/h
